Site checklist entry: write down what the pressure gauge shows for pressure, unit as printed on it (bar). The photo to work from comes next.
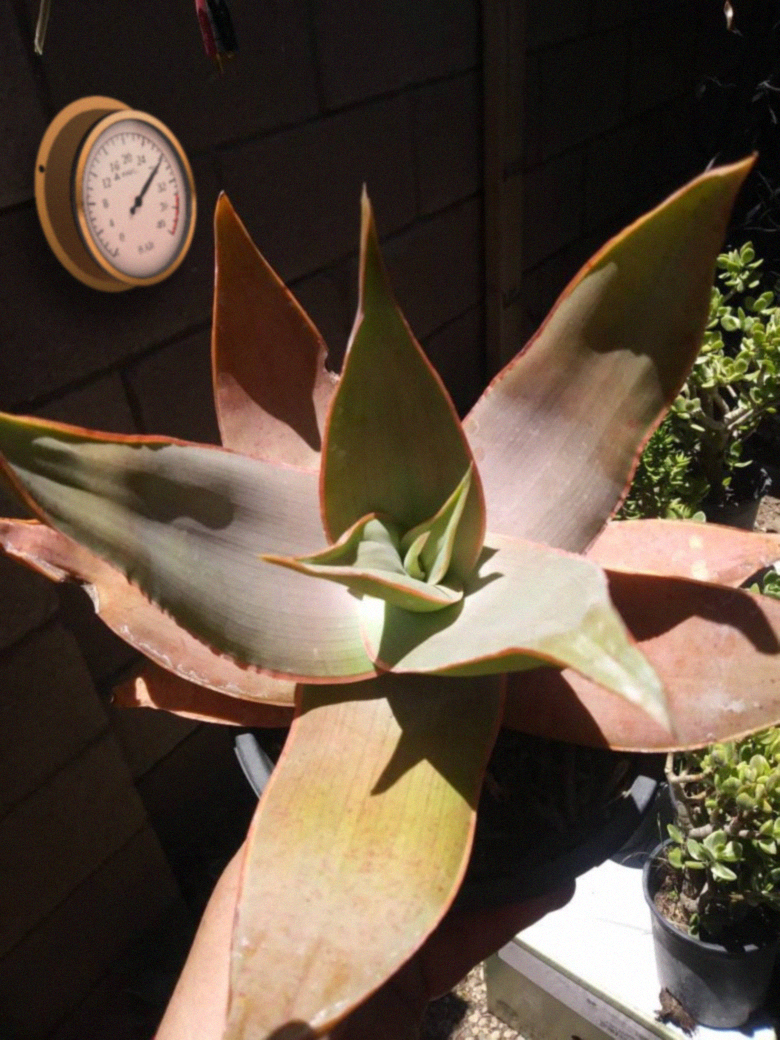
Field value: 28 bar
